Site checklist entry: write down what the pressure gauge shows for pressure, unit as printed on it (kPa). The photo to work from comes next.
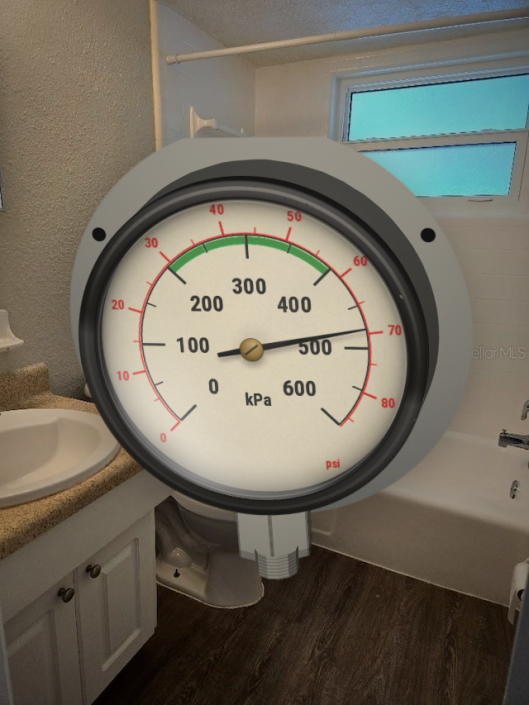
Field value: 475 kPa
